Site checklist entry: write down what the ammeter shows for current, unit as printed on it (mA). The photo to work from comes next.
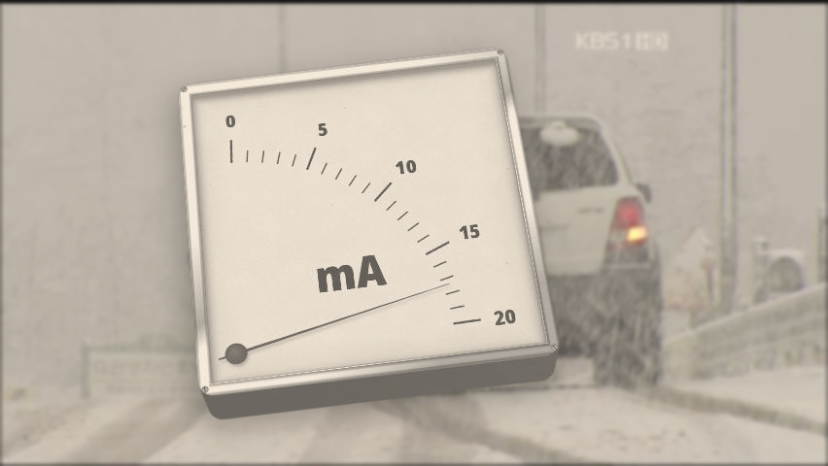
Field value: 17.5 mA
